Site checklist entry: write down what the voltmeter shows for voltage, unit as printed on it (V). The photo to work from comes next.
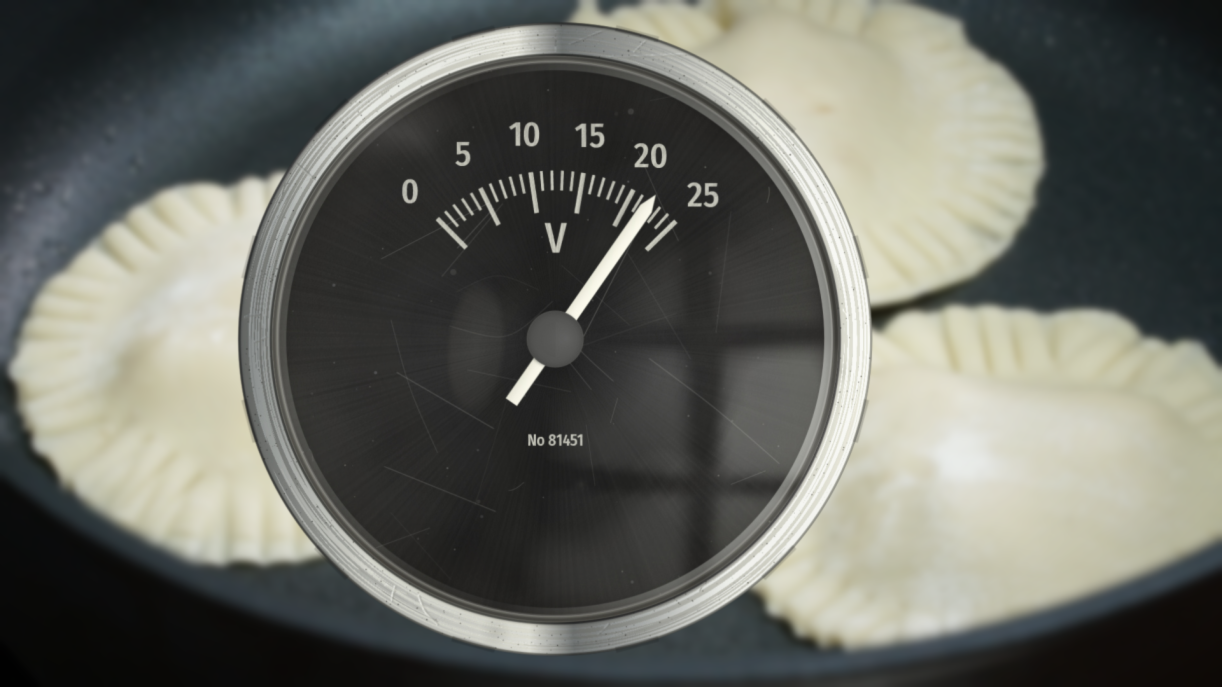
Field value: 22 V
